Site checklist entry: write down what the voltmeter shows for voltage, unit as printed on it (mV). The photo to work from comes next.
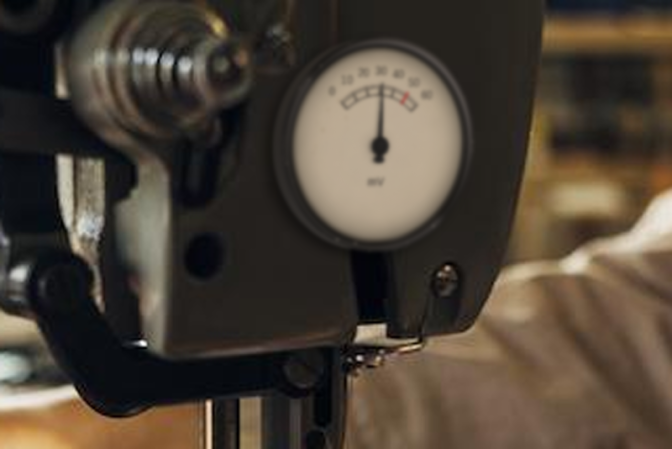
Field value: 30 mV
